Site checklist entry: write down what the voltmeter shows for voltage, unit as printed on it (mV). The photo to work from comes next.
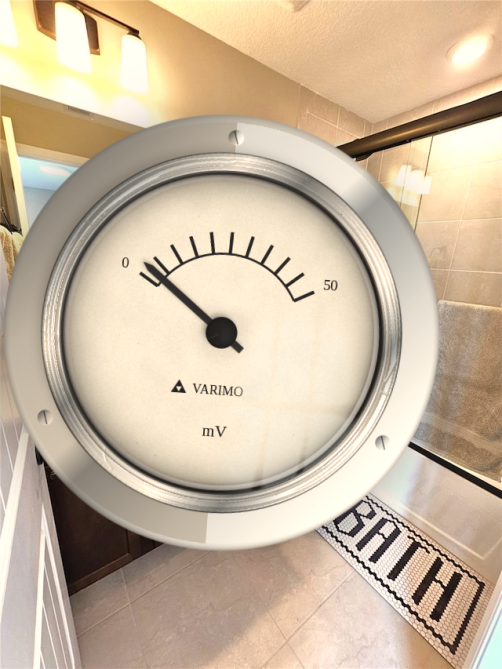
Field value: 2.5 mV
